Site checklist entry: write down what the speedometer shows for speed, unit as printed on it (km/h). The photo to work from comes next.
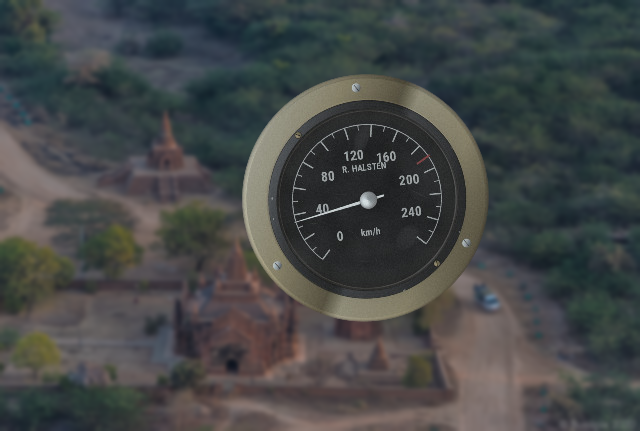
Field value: 35 km/h
